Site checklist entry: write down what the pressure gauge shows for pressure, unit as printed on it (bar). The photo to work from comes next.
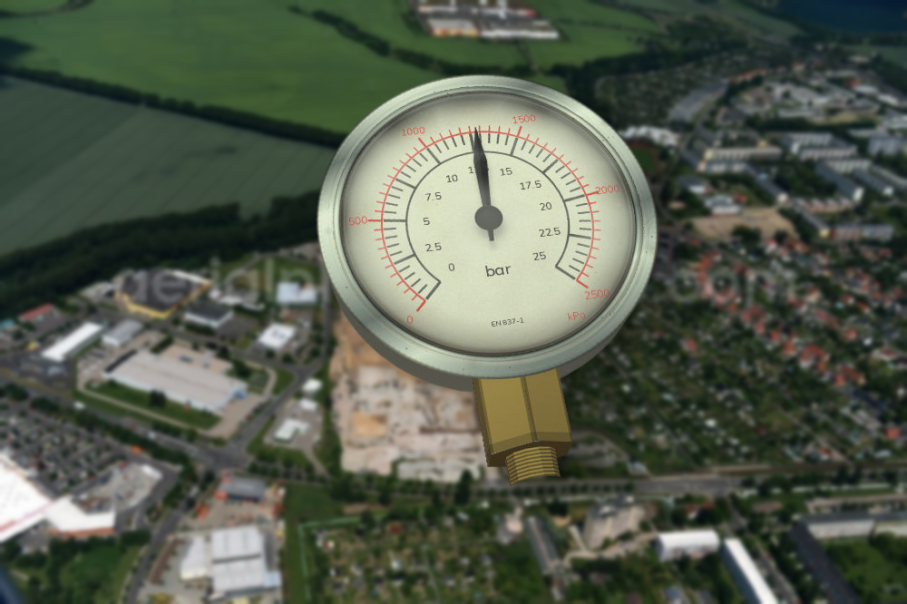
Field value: 12.75 bar
